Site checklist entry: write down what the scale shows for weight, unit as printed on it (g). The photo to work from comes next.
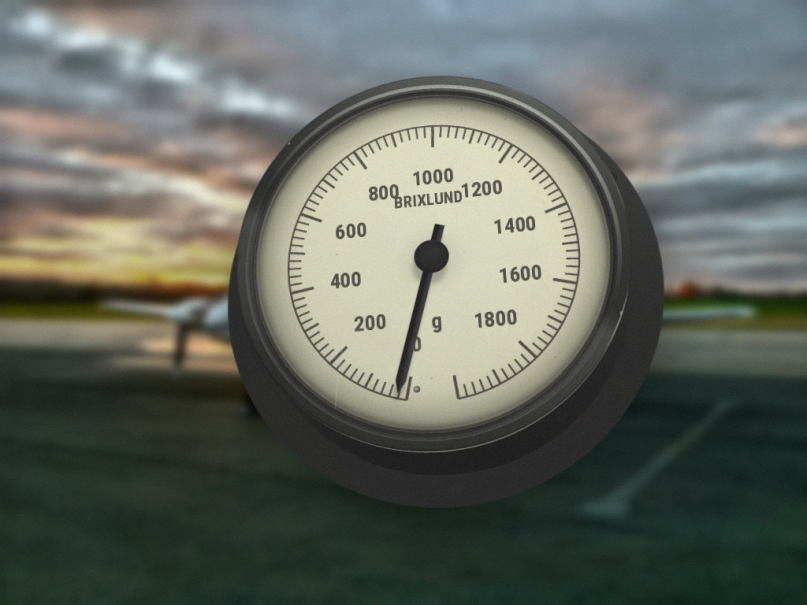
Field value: 20 g
